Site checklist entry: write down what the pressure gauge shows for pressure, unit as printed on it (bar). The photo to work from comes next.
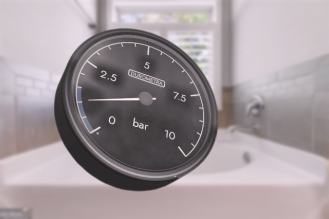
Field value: 1 bar
